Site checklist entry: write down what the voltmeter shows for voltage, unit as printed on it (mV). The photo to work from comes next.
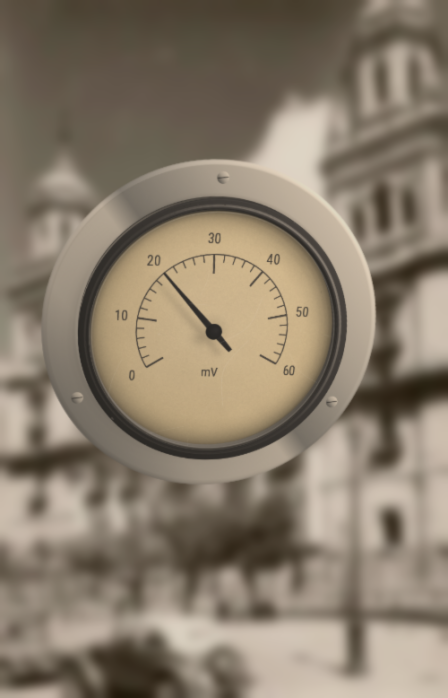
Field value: 20 mV
